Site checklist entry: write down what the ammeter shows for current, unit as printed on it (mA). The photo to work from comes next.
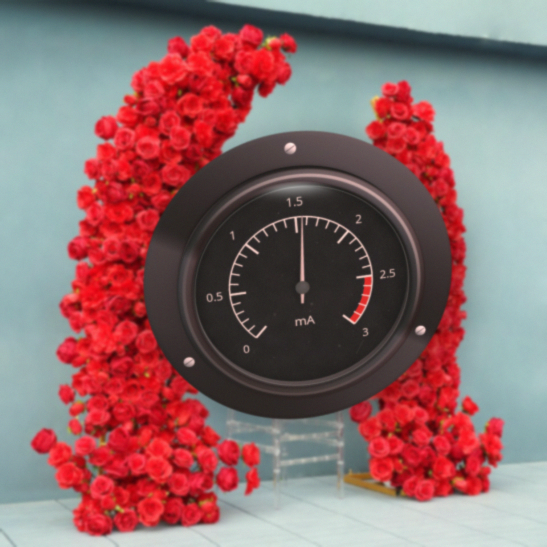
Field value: 1.55 mA
